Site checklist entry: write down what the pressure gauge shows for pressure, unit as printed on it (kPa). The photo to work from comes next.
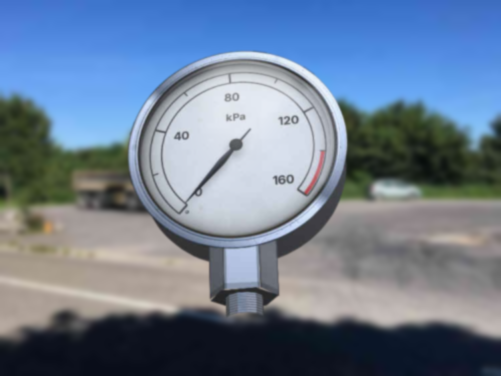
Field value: 0 kPa
